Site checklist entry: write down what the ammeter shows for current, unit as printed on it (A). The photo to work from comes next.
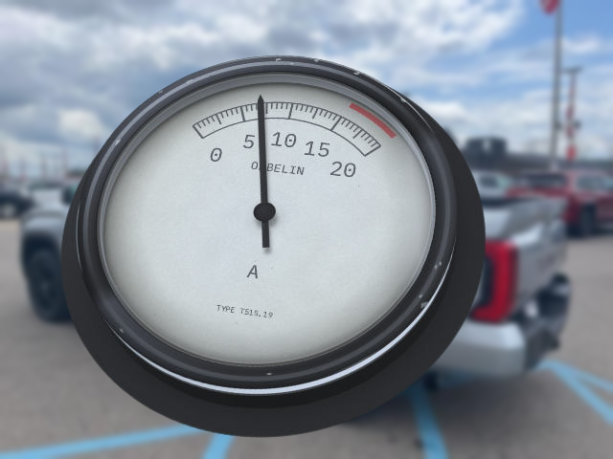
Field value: 7 A
